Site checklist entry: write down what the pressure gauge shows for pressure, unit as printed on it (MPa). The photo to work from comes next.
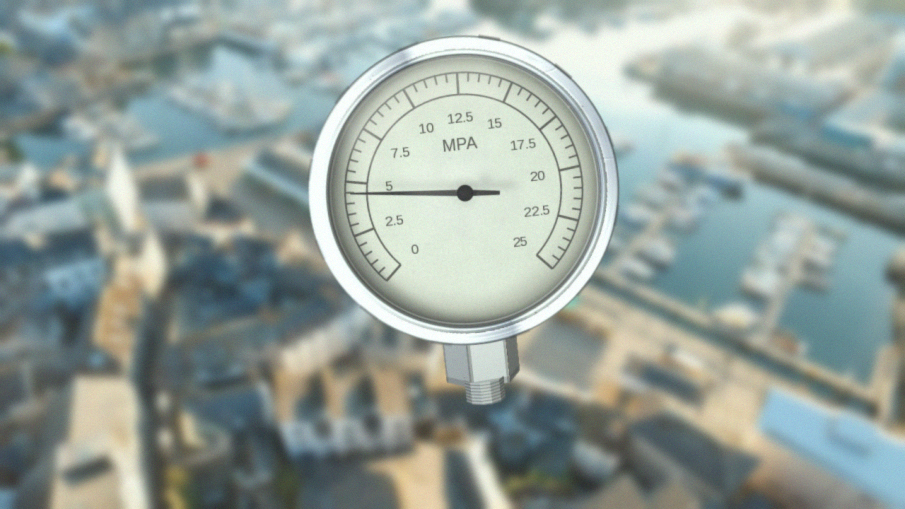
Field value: 4.5 MPa
